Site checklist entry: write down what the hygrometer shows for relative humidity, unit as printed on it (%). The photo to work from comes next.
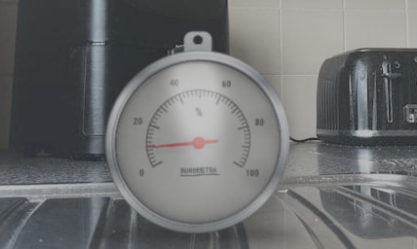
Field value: 10 %
